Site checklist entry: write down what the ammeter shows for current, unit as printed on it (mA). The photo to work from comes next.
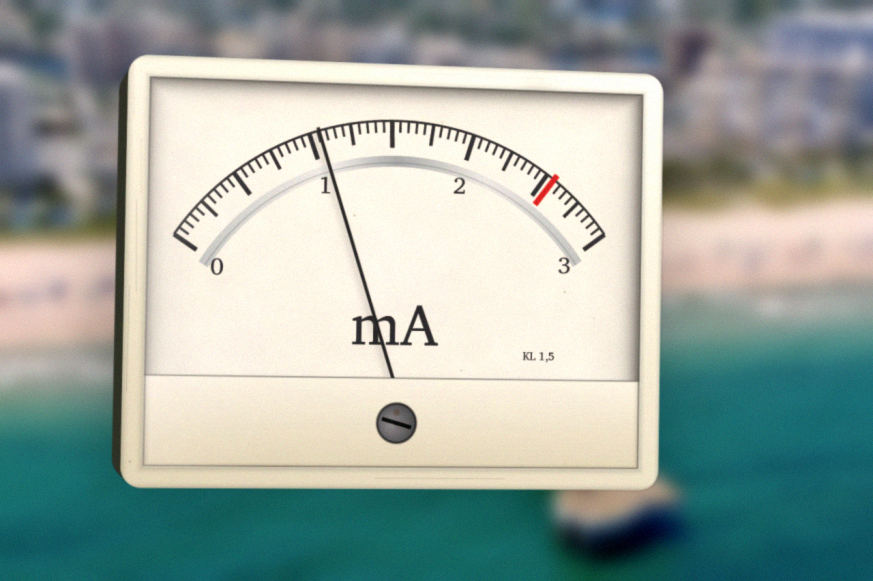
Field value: 1.05 mA
